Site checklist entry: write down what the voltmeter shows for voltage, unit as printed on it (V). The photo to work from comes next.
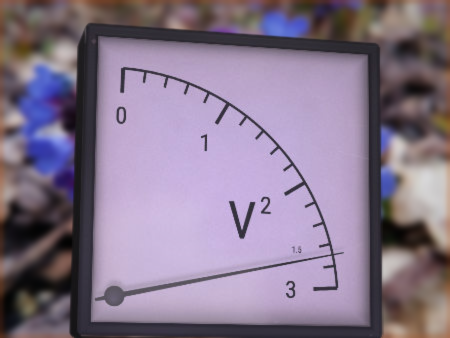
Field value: 2.7 V
